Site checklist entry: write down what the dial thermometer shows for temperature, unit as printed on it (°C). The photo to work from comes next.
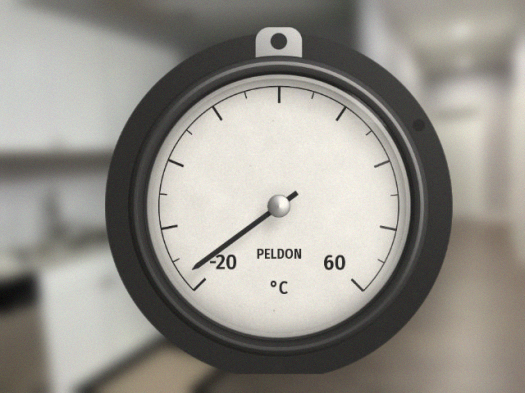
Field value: -17.5 °C
